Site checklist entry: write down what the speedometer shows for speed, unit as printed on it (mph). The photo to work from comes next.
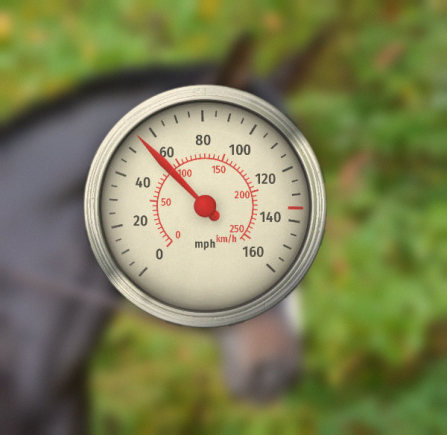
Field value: 55 mph
